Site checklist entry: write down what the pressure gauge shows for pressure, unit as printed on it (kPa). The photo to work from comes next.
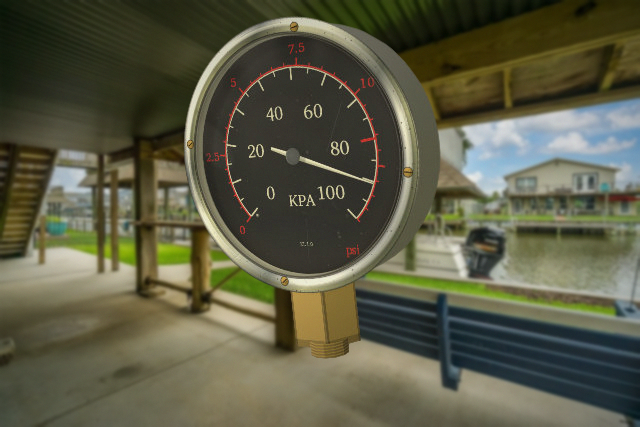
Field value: 90 kPa
